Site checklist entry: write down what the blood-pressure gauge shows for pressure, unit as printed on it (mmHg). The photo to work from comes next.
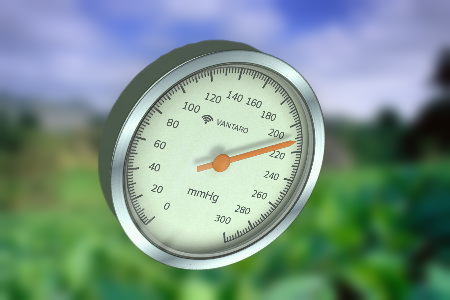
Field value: 210 mmHg
